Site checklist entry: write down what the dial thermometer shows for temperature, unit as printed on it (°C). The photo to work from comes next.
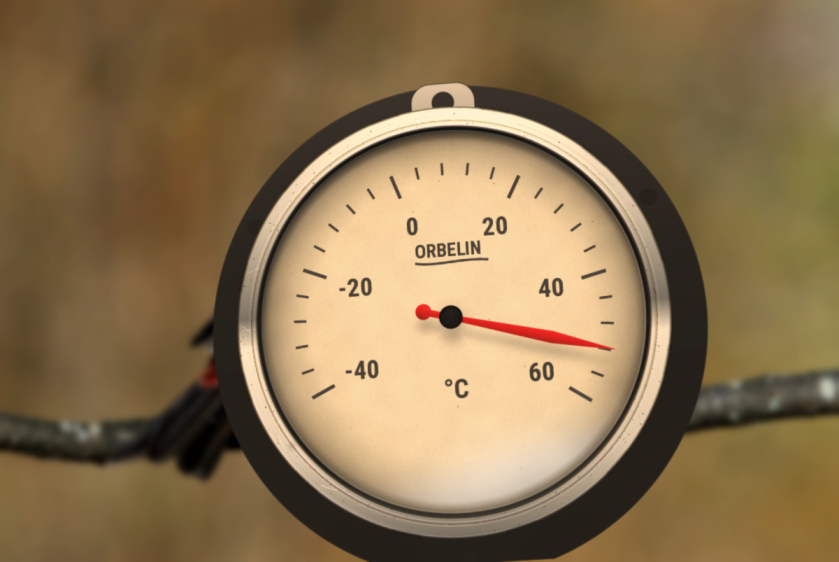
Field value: 52 °C
